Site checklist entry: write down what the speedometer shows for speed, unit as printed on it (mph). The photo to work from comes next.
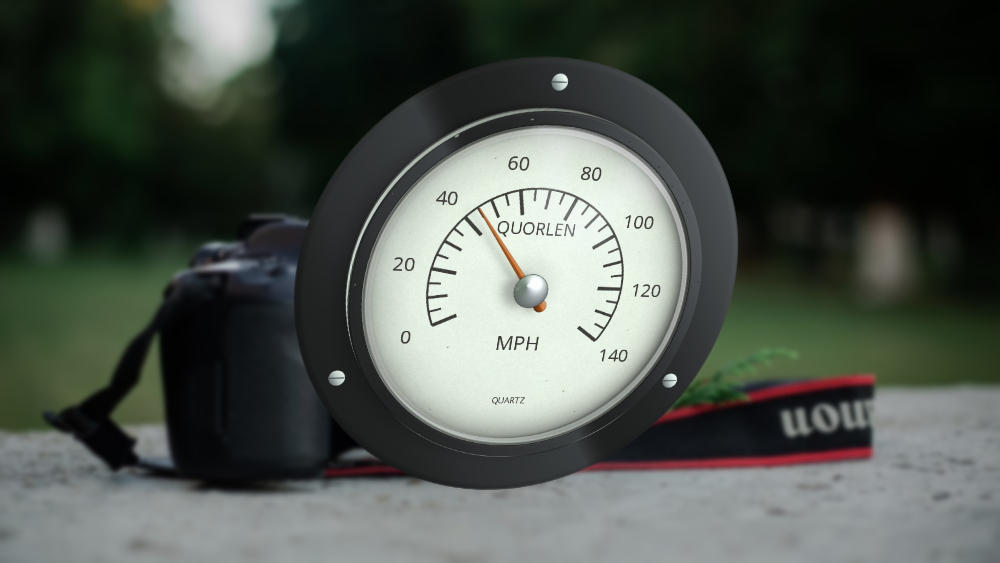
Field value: 45 mph
